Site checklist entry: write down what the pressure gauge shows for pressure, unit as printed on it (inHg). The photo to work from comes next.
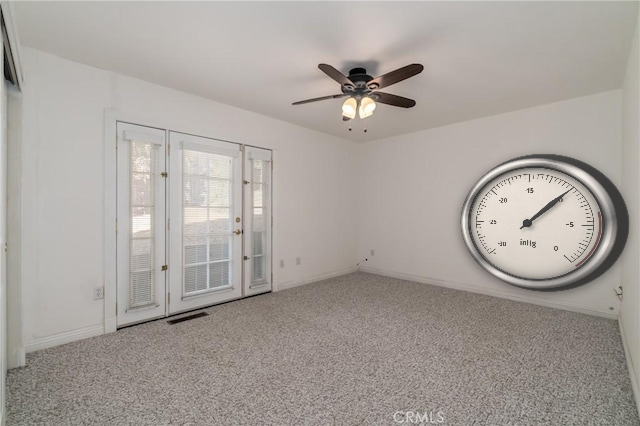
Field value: -10 inHg
